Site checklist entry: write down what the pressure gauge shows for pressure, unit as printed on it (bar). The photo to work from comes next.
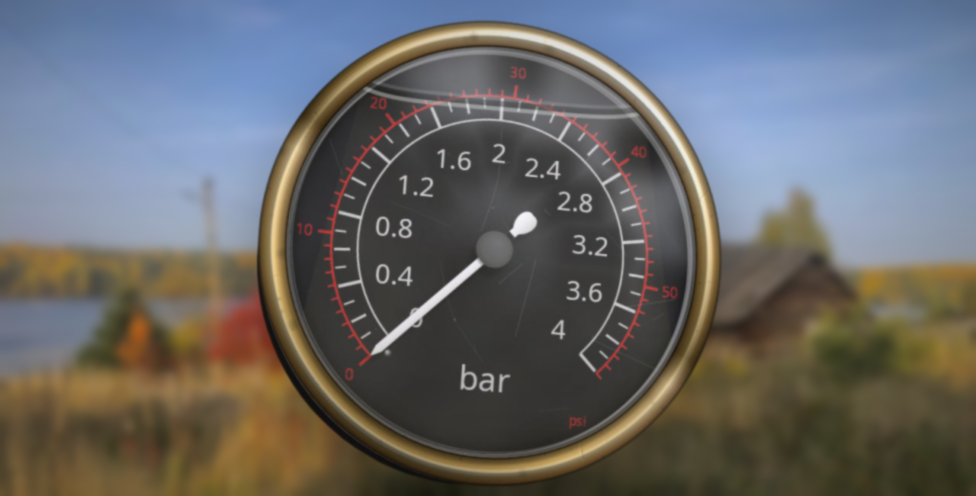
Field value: 0 bar
